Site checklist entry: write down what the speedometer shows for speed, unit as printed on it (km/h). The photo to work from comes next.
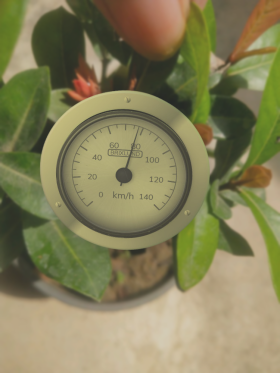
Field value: 77.5 km/h
